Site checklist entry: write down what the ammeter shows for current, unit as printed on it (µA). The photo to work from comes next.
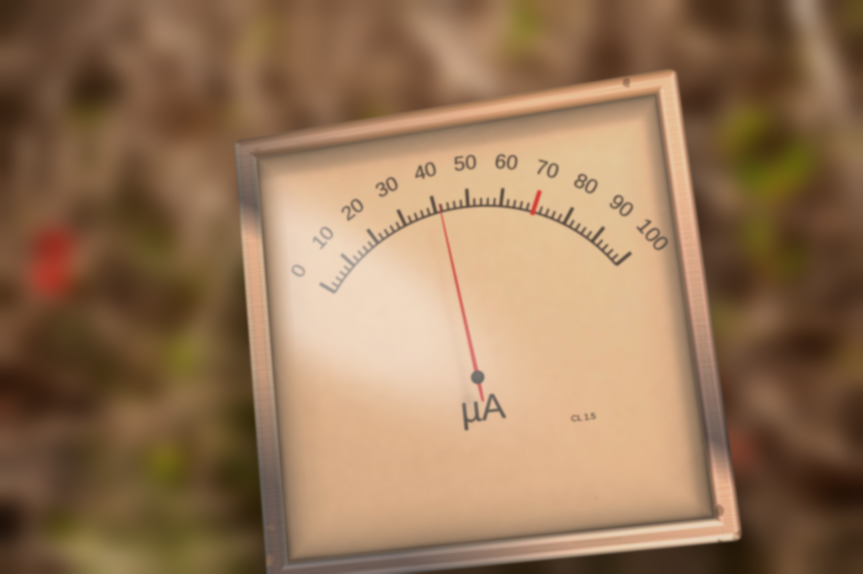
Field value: 42 µA
